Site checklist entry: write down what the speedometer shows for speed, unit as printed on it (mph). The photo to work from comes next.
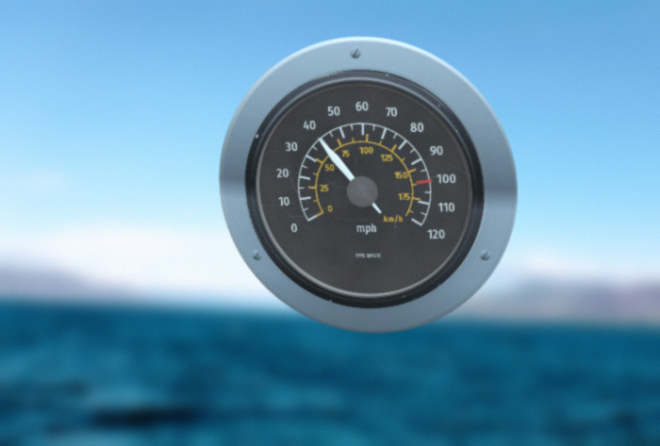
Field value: 40 mph
